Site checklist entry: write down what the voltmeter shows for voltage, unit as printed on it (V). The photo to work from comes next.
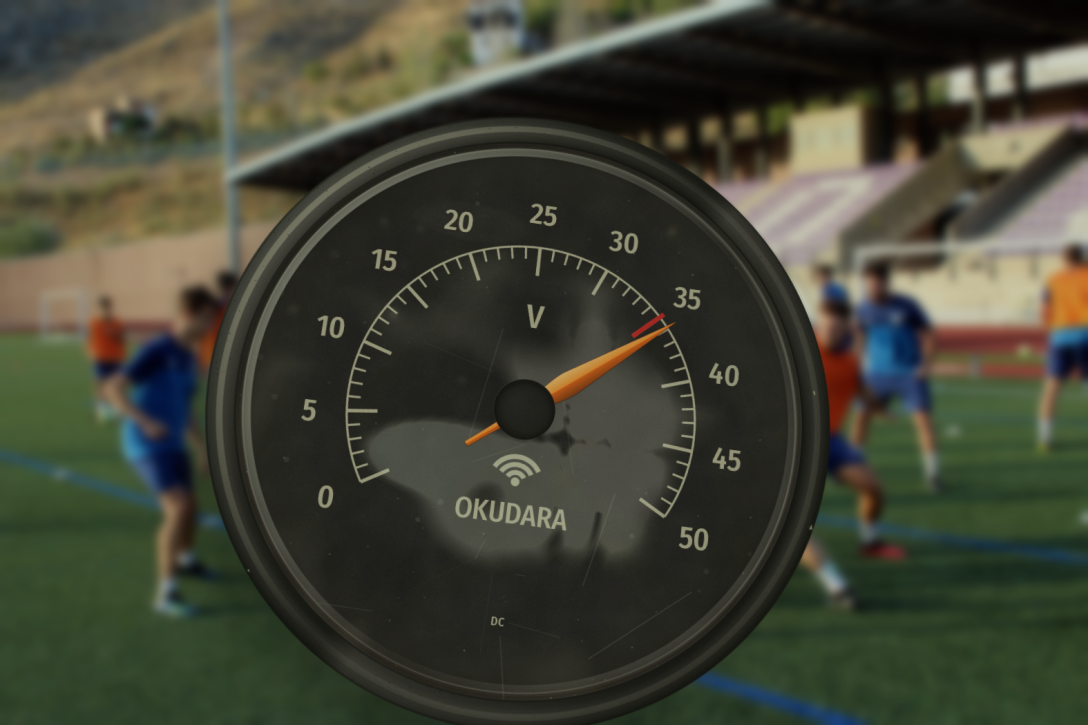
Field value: 36 V
